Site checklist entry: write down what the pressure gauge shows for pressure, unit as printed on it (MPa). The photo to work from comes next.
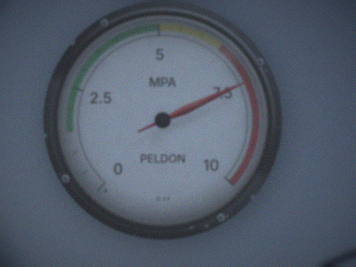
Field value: 7.5 MPa
